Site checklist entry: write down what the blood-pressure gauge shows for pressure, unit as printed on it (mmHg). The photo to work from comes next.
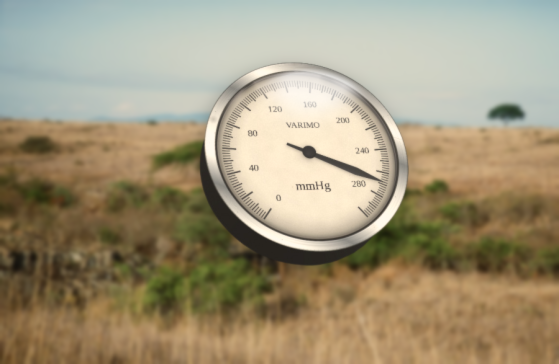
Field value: 270 mmHg
